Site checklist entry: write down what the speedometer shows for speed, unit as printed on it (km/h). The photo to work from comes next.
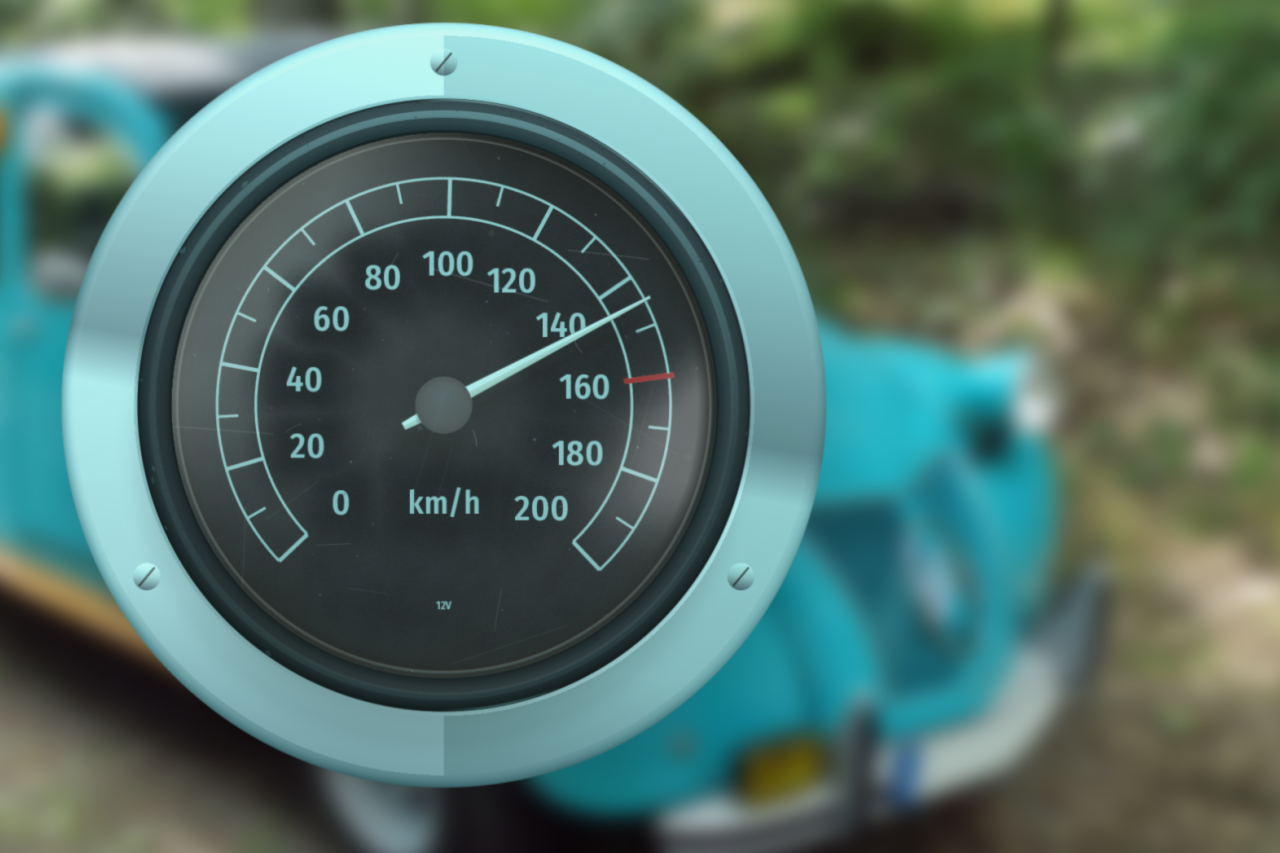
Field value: 145 km/h
